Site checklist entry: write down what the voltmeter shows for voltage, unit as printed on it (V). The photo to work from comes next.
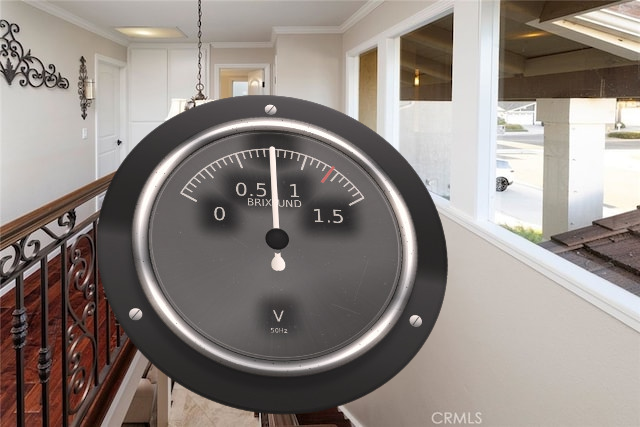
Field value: 0.75 V
